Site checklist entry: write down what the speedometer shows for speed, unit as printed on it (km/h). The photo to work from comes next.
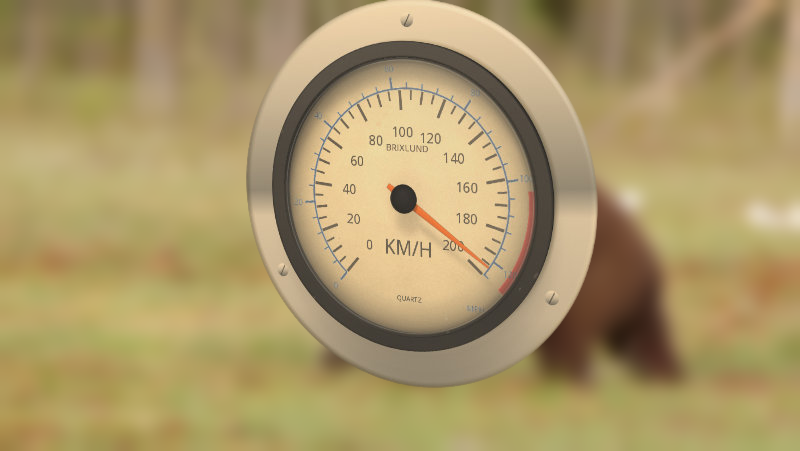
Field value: 195 km/h
